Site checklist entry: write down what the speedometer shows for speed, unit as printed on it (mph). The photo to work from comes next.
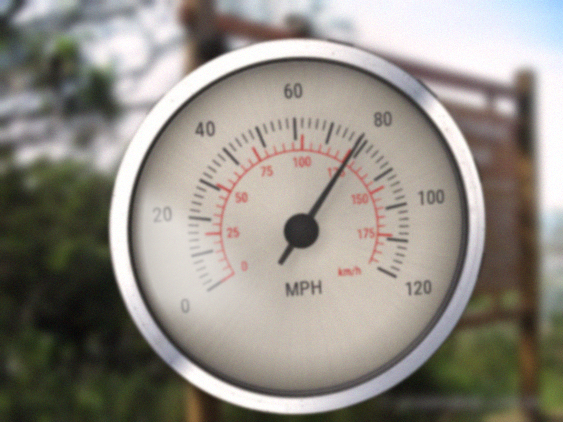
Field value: 78 mph
